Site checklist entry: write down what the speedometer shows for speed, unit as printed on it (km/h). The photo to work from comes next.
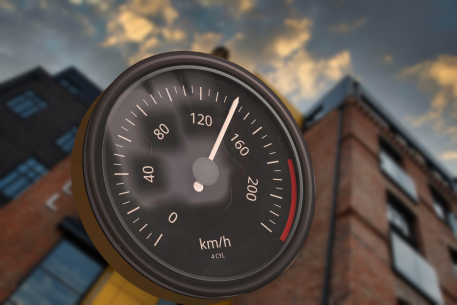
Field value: 140 km/h
